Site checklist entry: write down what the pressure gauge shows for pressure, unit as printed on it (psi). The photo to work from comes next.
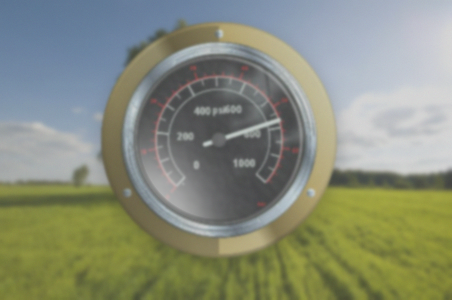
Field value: 775 psi
